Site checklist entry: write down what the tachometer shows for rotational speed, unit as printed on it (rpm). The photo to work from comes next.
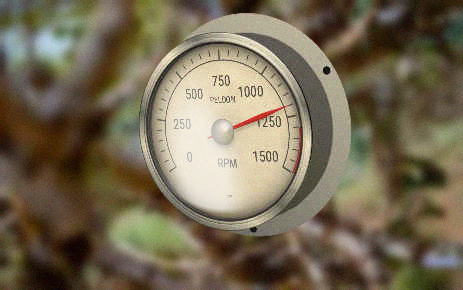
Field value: 1200 rpm
